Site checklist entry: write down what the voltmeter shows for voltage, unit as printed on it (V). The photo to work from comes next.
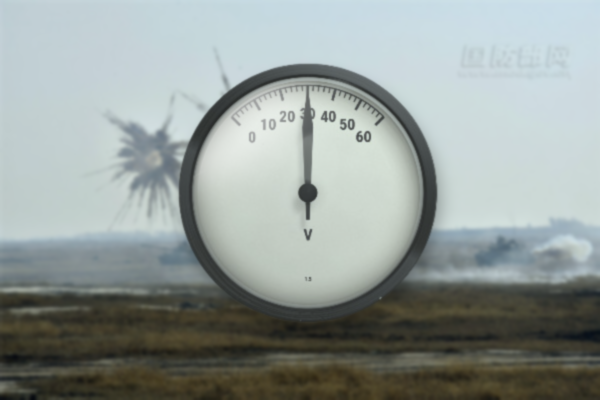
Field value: 30 V
